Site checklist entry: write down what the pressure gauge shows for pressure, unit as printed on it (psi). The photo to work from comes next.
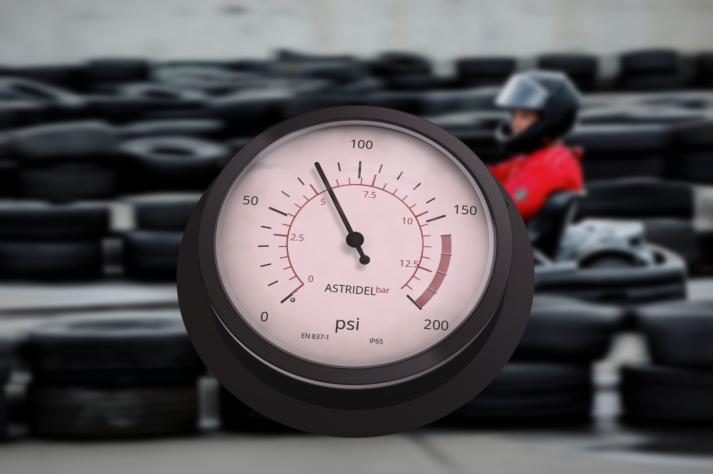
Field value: 80 psi
